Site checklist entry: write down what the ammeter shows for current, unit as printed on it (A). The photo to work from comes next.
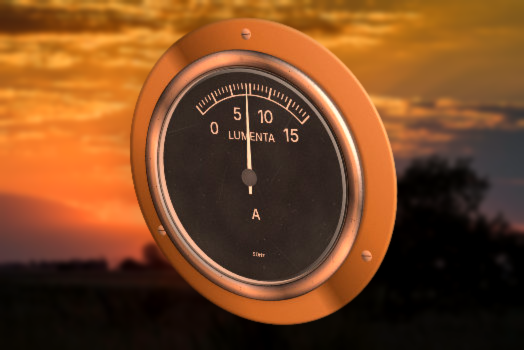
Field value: 7.5 A
